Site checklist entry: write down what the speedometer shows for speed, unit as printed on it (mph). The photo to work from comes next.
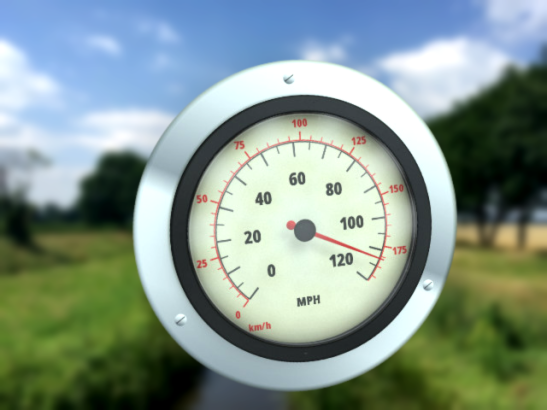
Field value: 112.5 mph
